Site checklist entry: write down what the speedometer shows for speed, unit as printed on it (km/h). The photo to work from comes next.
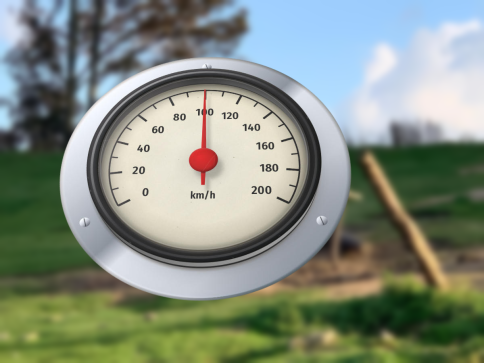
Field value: 100 km/h
